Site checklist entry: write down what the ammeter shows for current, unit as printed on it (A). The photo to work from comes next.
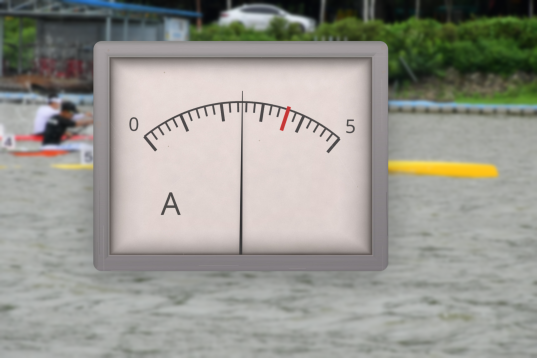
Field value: 2.5 A
